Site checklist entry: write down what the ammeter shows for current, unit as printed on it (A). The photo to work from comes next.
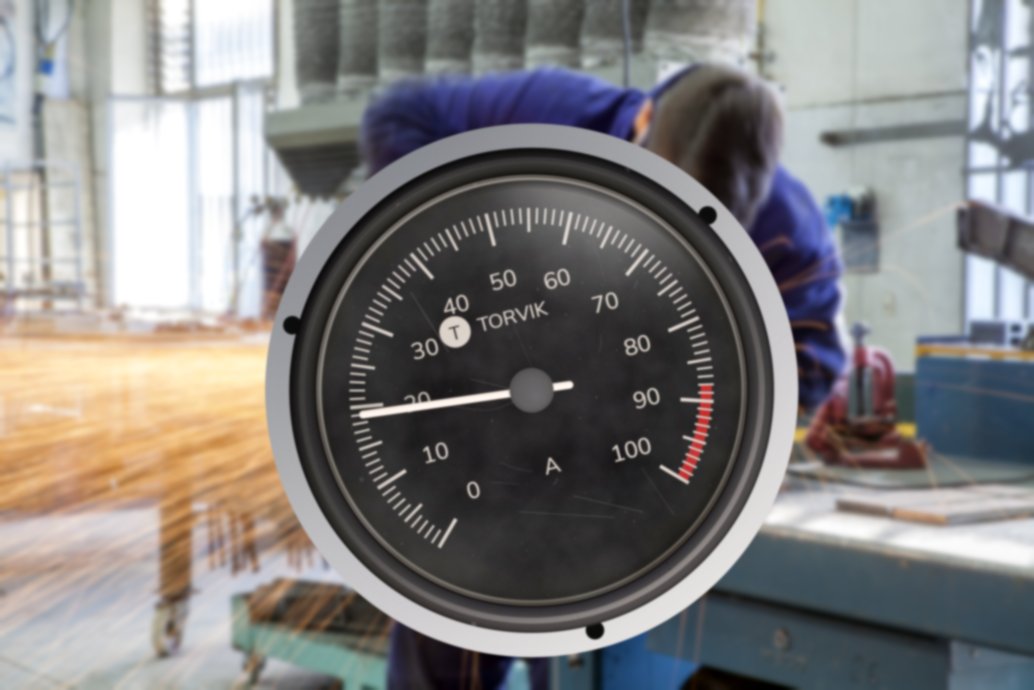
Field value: 19 A
